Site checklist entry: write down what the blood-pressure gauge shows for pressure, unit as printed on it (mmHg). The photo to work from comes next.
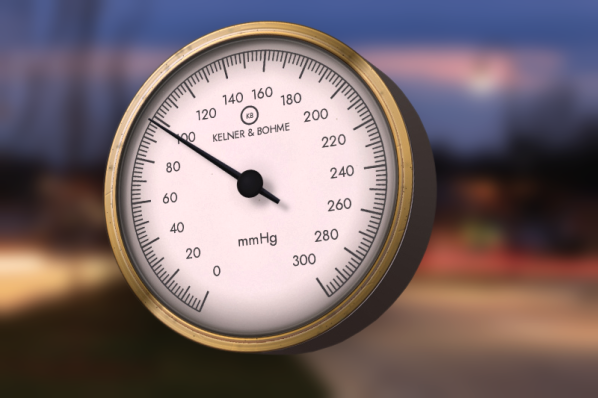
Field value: 98 mmHg
